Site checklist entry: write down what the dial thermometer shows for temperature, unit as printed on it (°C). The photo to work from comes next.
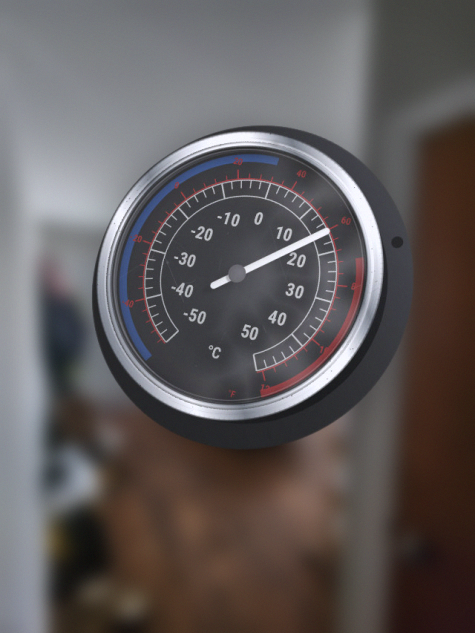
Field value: 16 °C
